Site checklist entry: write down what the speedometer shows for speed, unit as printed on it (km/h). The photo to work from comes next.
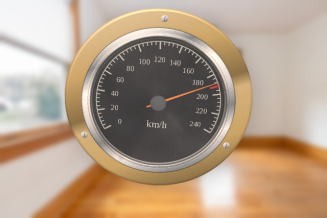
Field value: 188 km/h
